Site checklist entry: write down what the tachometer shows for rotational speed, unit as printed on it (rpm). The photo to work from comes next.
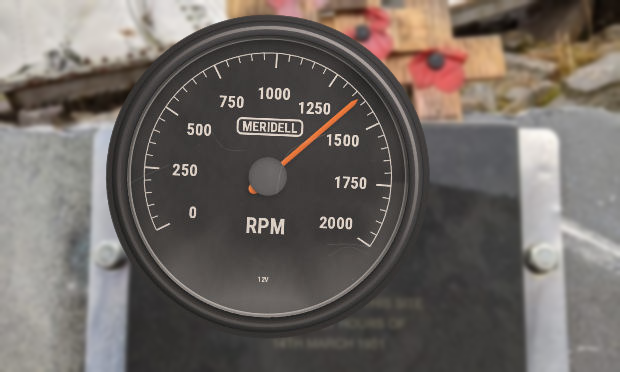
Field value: 1375 rpm
